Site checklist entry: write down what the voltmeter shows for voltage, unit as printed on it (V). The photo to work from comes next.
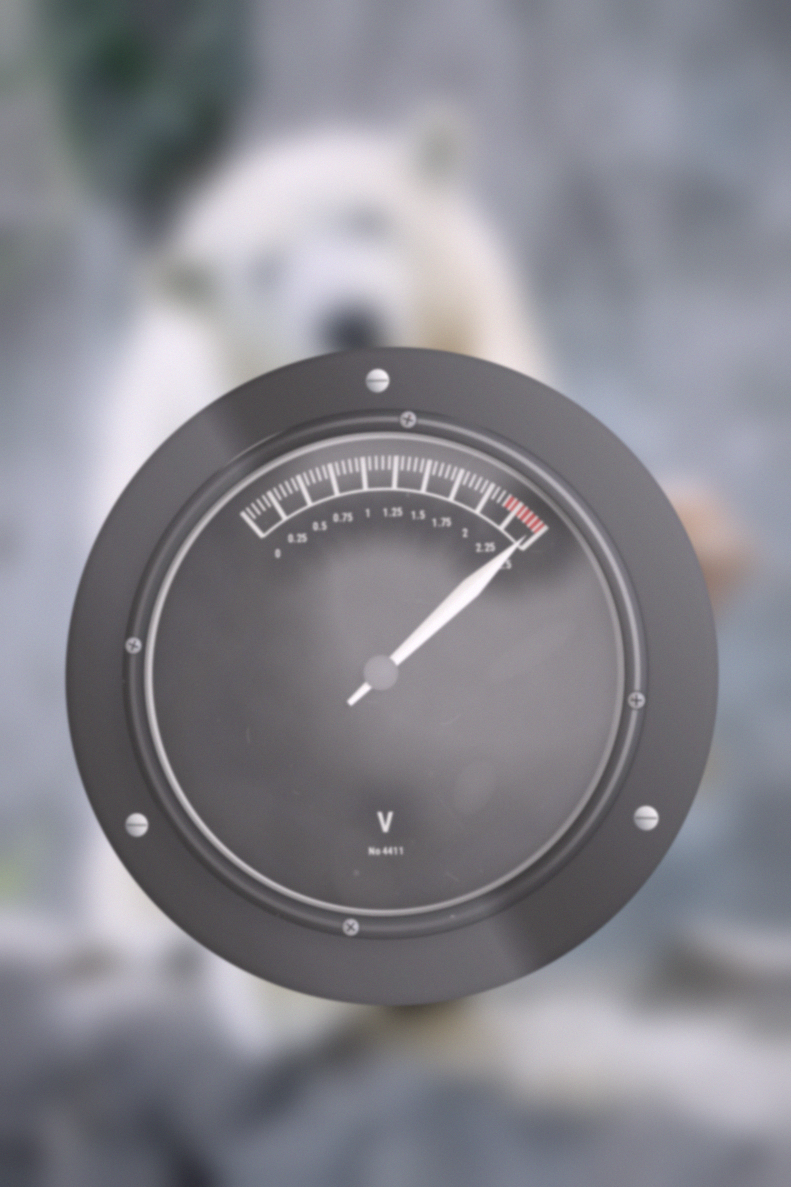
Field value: 2.45 V
